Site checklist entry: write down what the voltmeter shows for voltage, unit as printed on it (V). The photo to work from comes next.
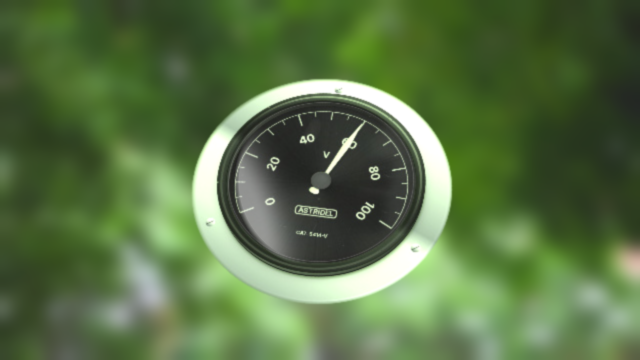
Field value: 60 V
